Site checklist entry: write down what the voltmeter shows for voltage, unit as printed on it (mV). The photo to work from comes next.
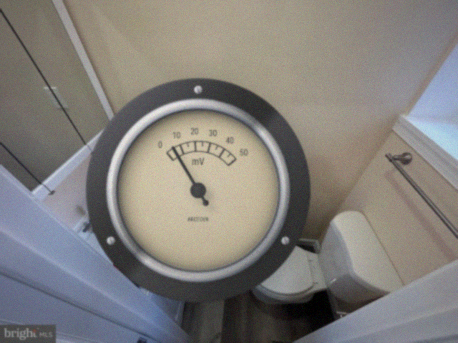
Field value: 5 mV
